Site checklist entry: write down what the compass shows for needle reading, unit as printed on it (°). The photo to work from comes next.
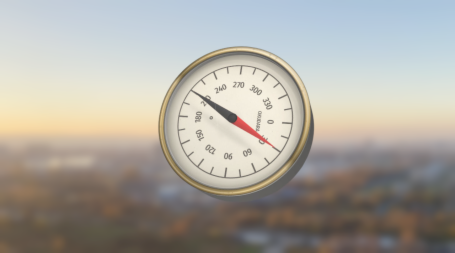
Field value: 30 °
